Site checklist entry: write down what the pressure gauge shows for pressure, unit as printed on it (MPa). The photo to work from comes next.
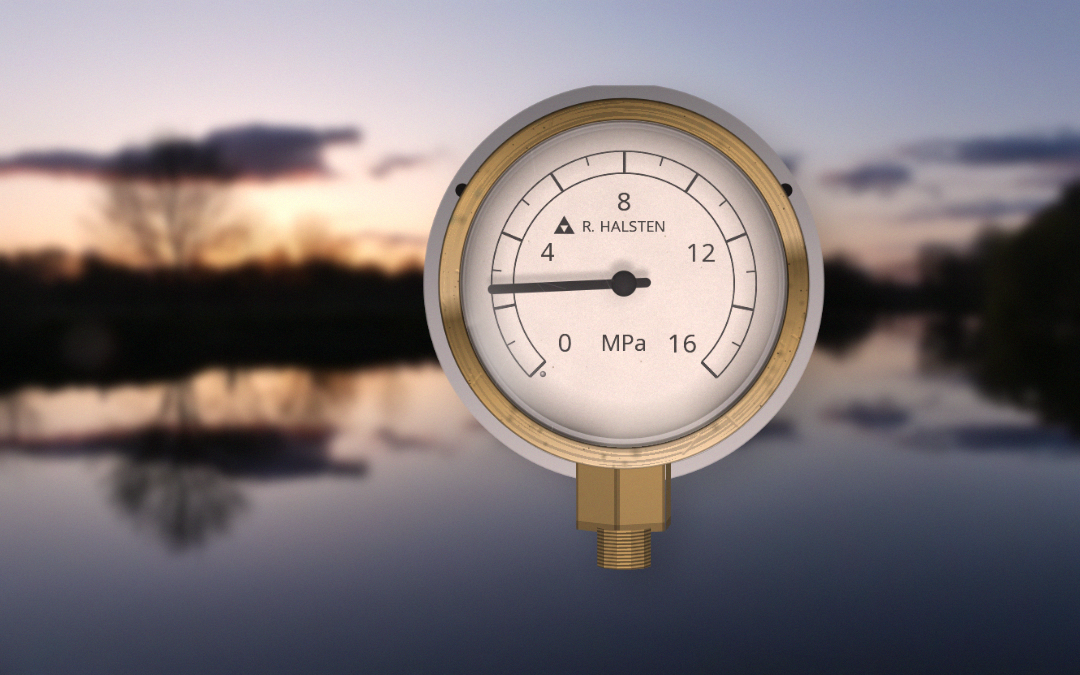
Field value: 2.5 MPa
